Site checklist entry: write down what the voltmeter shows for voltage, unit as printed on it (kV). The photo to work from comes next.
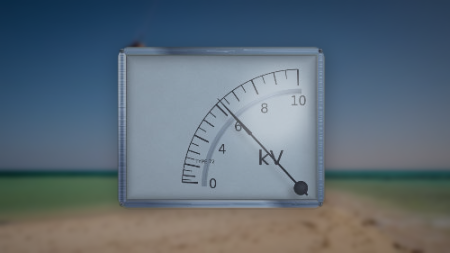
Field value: 6.25 kV
